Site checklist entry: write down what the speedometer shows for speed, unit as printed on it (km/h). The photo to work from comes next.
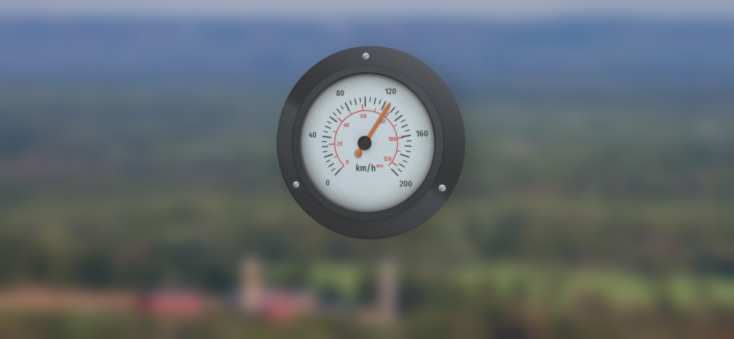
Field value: 125 km/h
